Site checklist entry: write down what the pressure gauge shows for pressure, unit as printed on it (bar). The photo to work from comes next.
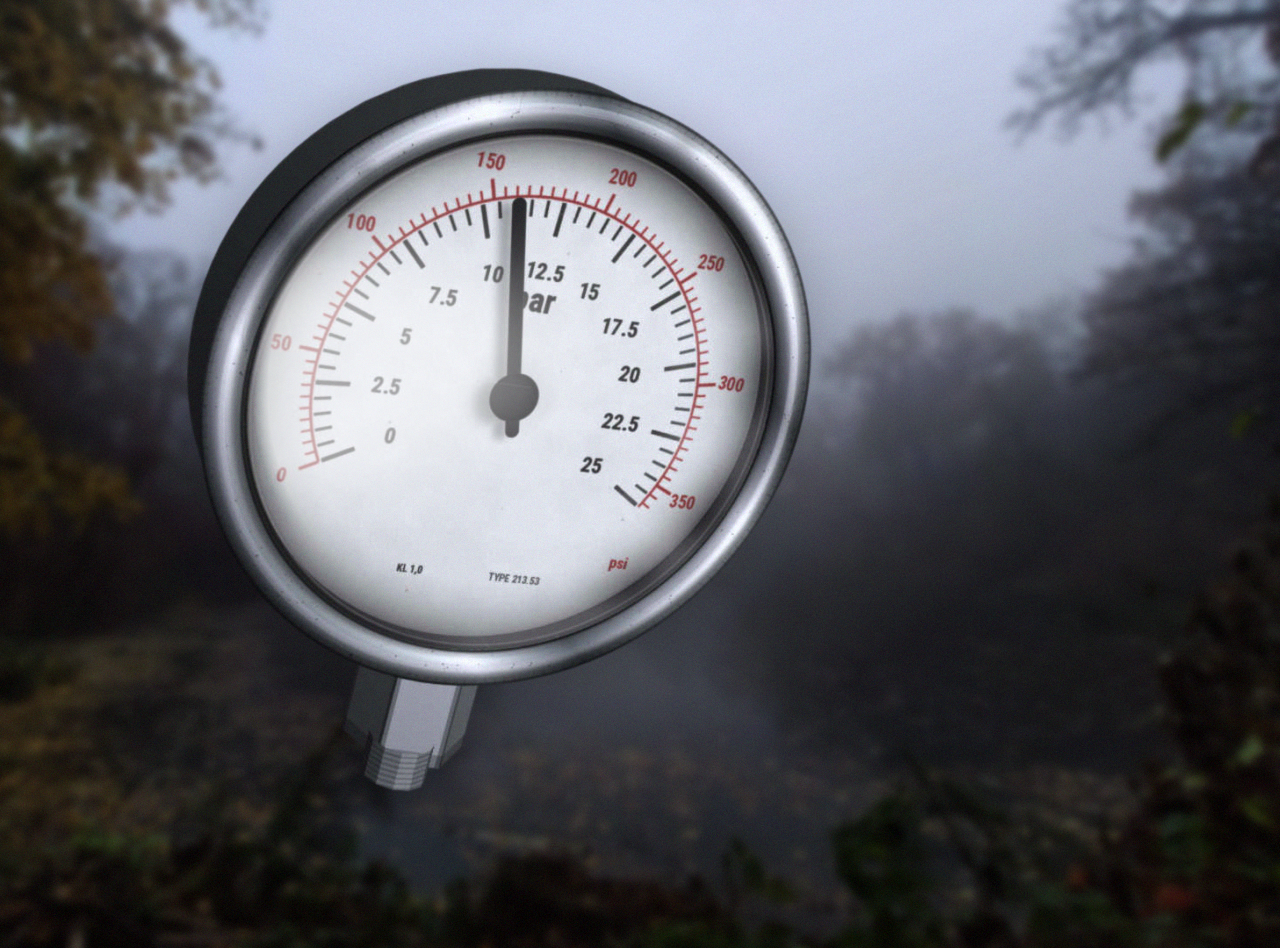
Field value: 11 bar
